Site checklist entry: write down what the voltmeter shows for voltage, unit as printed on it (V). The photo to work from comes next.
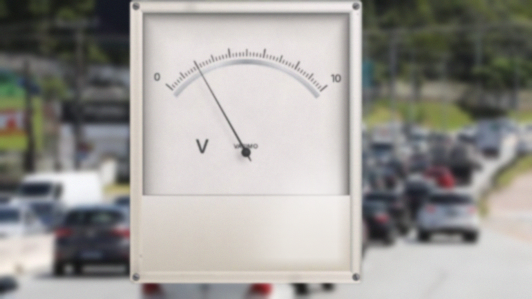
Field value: 2 V
